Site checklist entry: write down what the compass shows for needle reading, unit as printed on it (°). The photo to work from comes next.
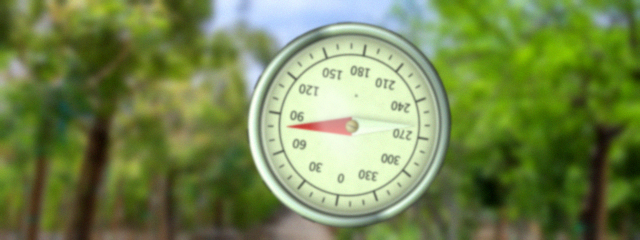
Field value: 80 °
